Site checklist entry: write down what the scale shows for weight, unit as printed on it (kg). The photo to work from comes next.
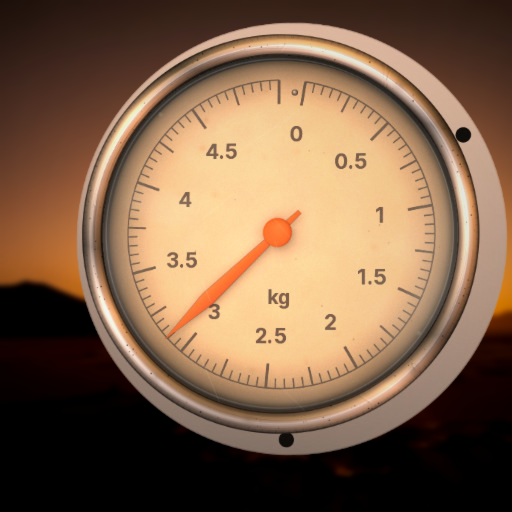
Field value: 3.1 kg
